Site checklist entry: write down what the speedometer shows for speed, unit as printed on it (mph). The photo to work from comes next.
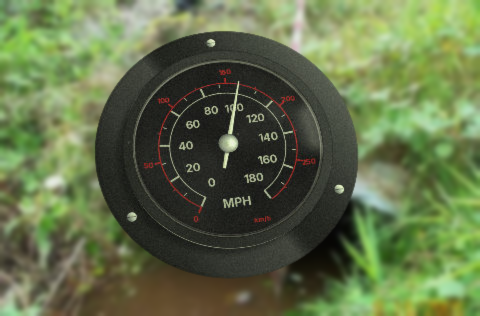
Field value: 100 mph
